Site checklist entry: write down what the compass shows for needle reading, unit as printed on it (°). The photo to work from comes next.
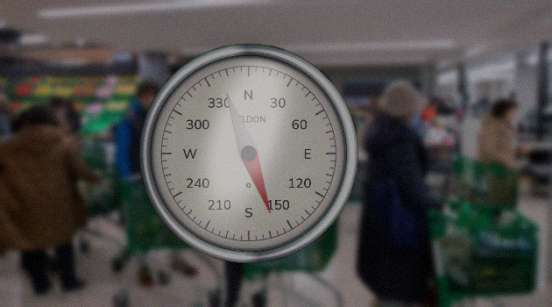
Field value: 160 °
